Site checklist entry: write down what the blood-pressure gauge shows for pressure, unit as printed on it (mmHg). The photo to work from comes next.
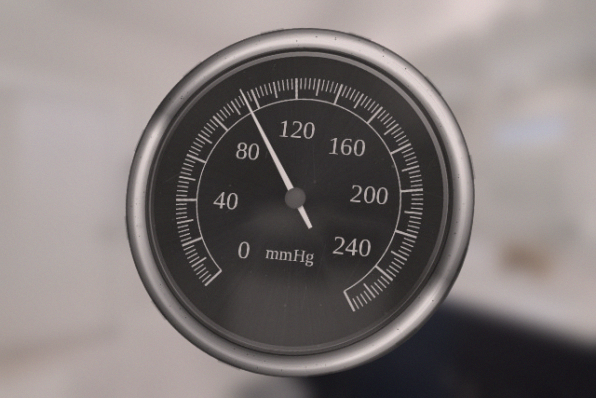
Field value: 96 mmHg
